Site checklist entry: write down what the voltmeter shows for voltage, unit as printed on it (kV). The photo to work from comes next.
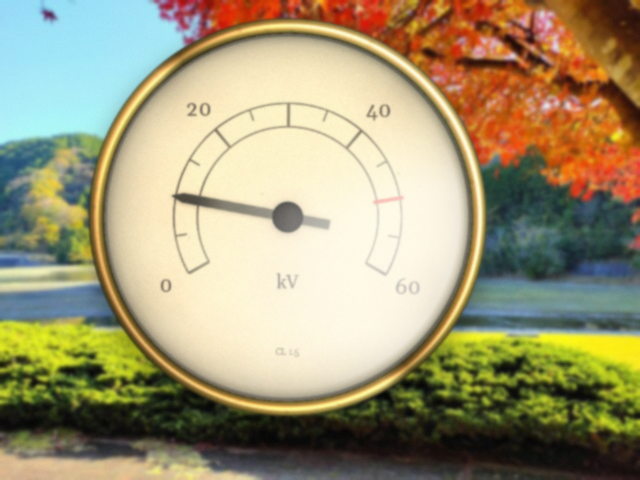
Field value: 10 kV
